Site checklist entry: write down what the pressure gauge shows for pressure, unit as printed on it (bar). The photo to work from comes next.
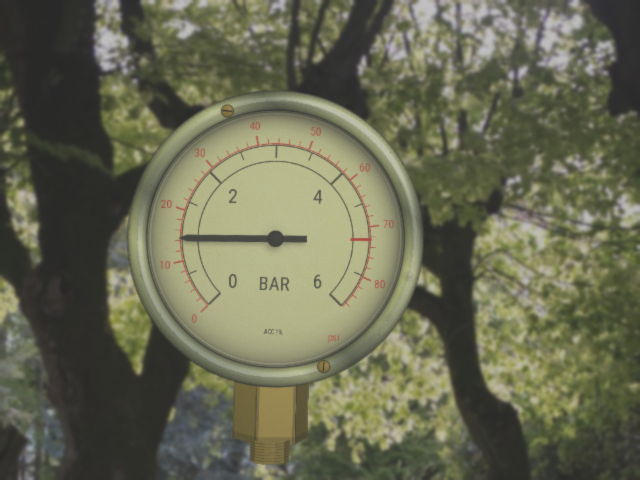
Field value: 1 bar
